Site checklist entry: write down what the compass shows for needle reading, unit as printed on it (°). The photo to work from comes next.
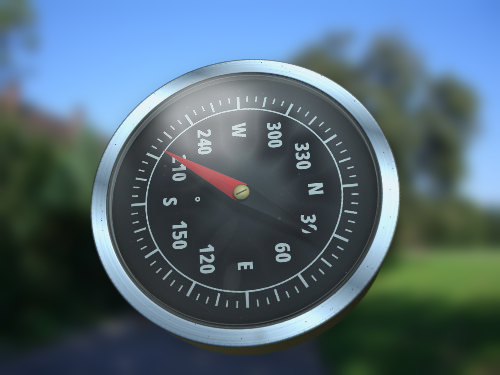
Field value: 215 °
